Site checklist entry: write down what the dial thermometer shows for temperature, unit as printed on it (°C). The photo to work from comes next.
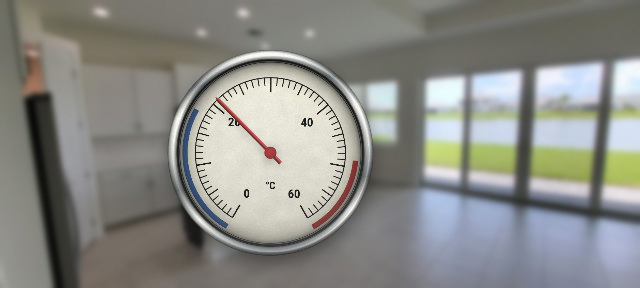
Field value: 21 °C
